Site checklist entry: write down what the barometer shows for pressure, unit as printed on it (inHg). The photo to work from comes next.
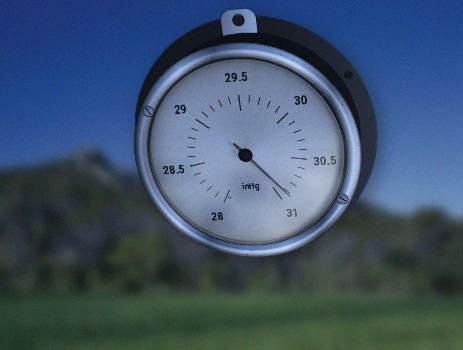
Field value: 30.9 inHg
